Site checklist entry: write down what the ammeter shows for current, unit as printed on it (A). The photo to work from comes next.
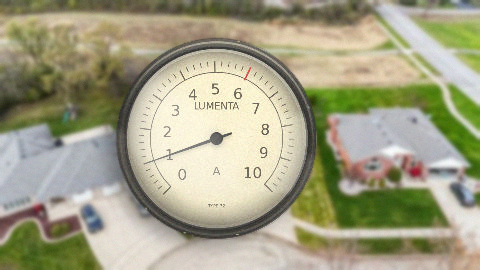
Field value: 1 A
